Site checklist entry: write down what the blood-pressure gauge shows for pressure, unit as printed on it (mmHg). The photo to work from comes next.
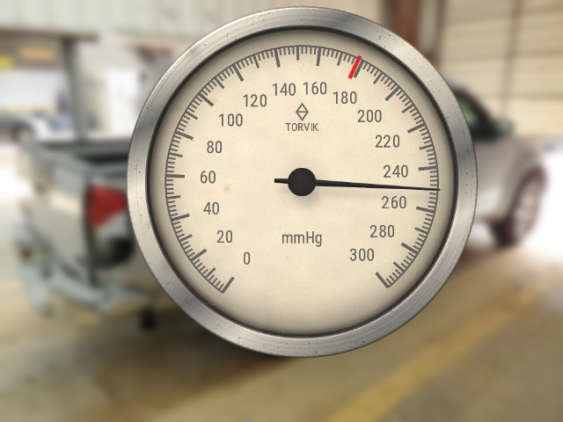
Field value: 250 mmHg
